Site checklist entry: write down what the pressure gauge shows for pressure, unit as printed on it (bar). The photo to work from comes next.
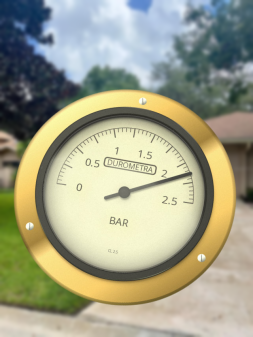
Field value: 2.15 bar
